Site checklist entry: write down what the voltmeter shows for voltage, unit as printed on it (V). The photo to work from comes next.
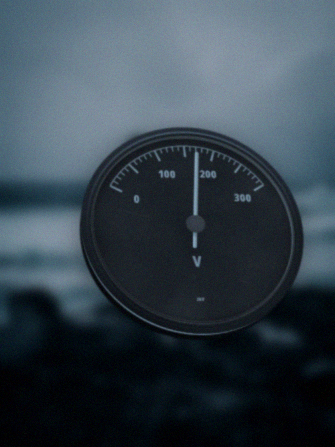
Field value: 170 V
